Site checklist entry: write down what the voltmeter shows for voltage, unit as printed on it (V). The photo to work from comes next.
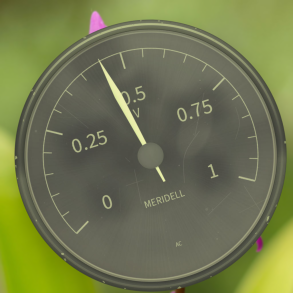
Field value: 0.45 V
